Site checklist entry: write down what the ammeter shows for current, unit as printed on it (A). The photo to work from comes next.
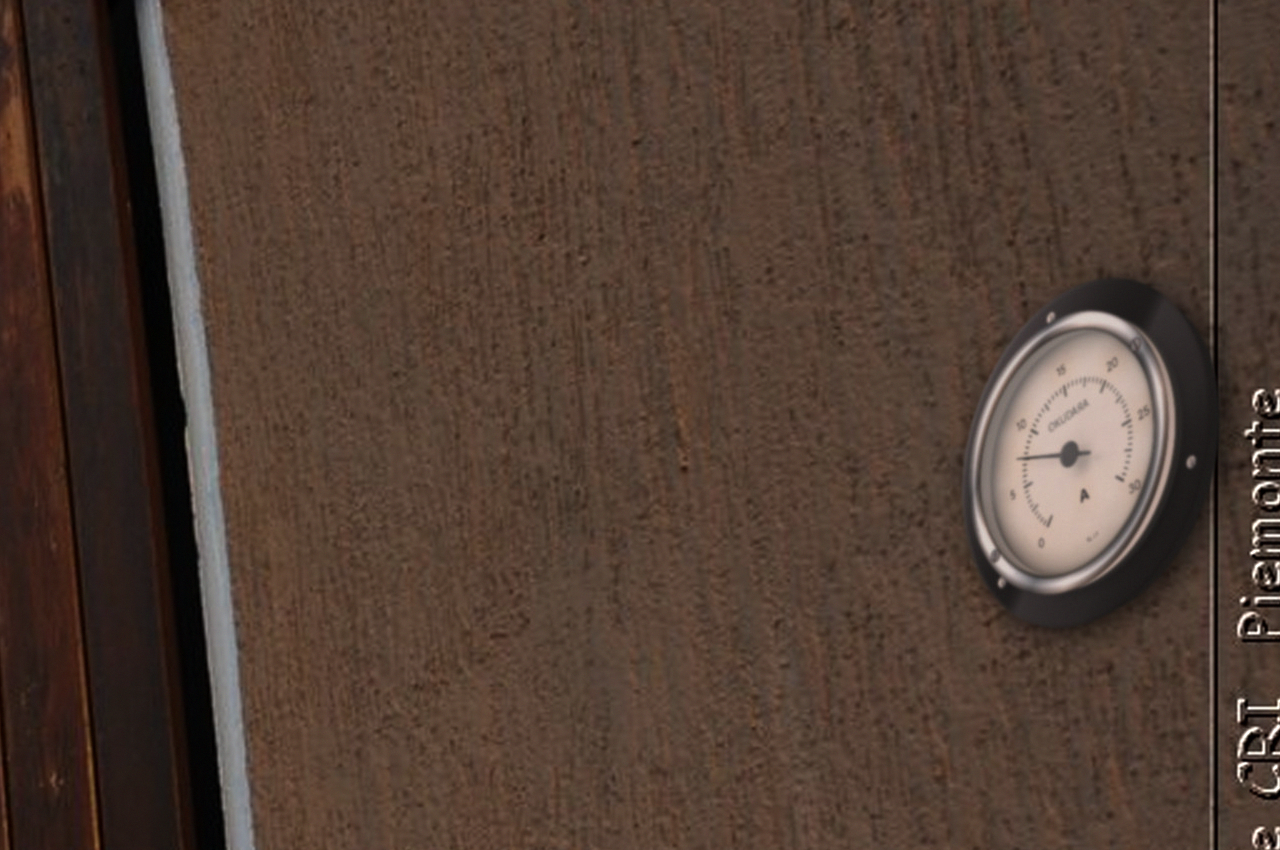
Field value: 7.5 A
